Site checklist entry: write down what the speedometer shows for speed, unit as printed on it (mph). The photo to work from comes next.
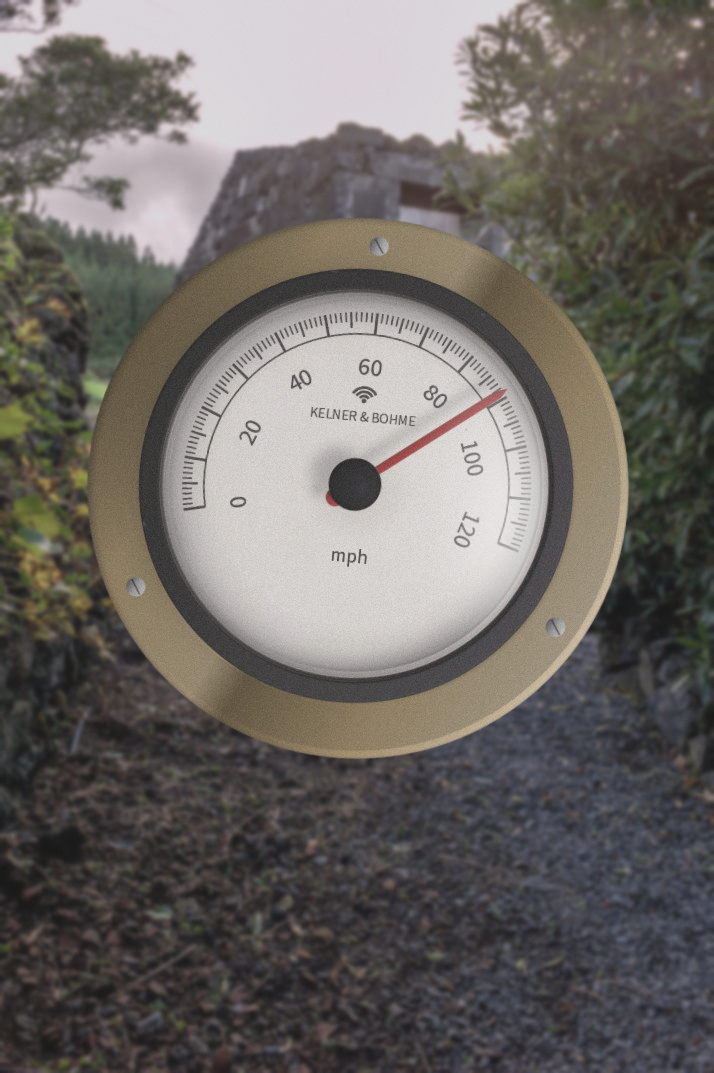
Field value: 89 mph
